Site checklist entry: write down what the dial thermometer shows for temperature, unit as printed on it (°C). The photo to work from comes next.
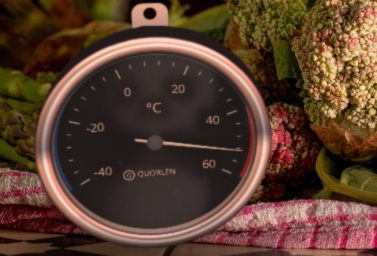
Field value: 52 °C
